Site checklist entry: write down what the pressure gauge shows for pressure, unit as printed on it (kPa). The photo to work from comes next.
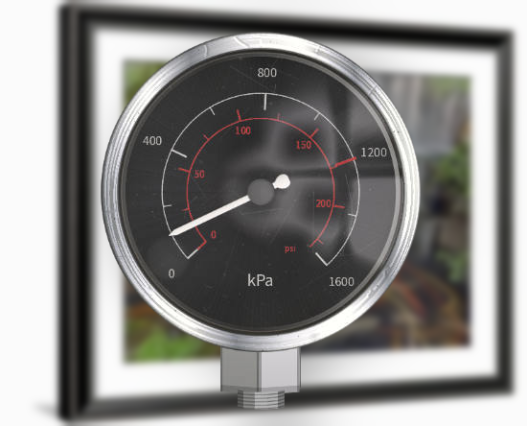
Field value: 100 kPa
